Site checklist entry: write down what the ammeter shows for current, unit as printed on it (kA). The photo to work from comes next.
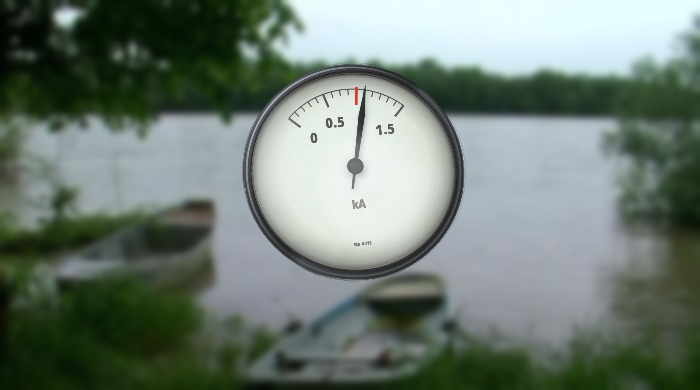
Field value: 1 kA
